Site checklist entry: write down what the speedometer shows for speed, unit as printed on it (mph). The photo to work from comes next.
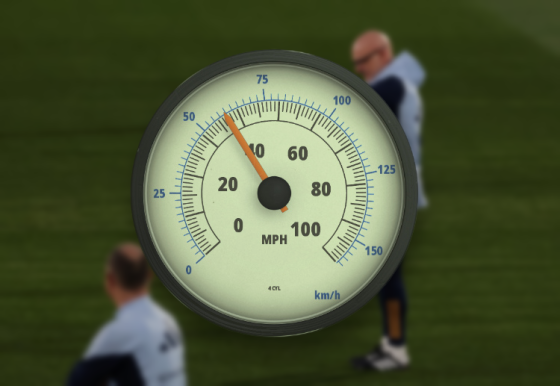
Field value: 37 mph
